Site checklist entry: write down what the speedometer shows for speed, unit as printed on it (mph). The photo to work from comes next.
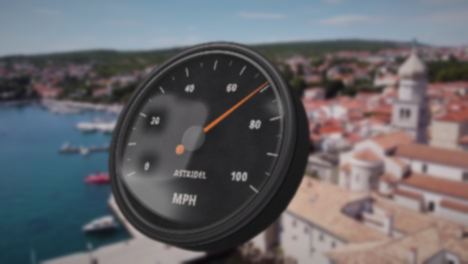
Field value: 70 mph
